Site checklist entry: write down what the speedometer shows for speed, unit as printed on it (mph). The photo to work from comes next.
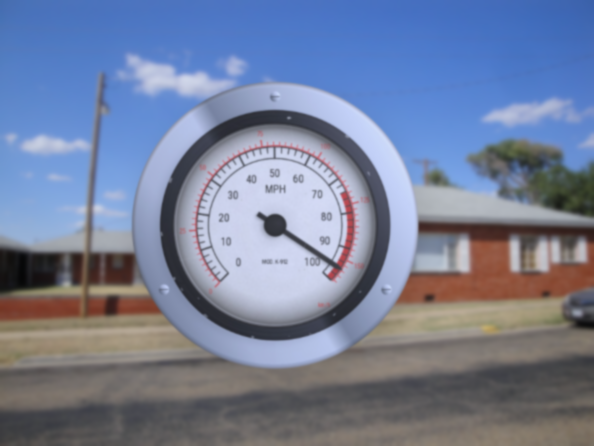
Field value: 96 mph
